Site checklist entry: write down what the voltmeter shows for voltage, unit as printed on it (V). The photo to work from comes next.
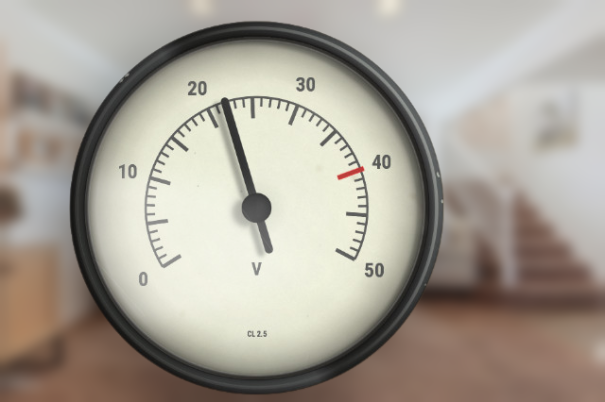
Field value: 22 V
